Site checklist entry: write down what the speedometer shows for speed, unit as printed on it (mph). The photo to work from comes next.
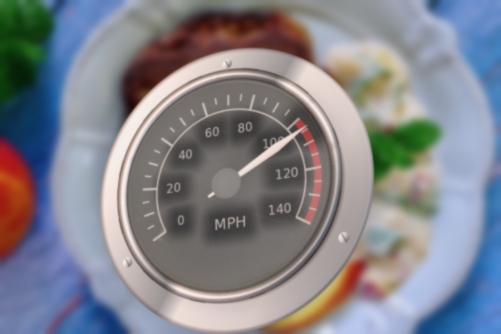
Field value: 105 mph
